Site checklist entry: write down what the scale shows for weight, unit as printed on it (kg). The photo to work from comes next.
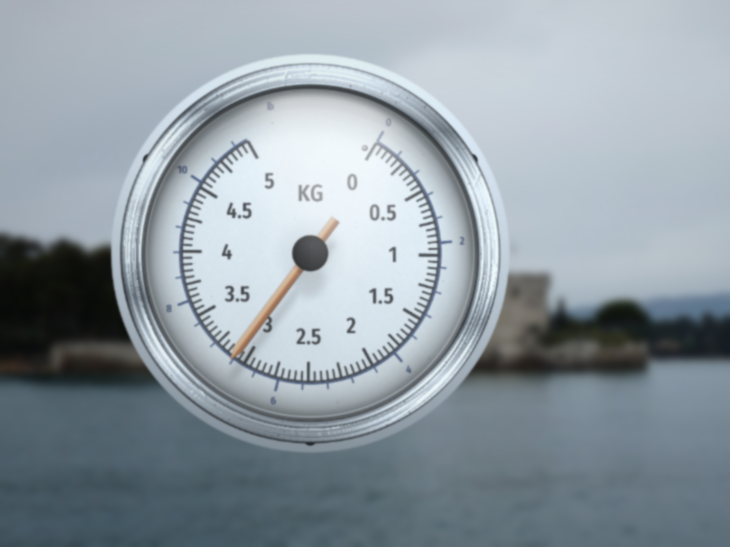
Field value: 3.1 kg
